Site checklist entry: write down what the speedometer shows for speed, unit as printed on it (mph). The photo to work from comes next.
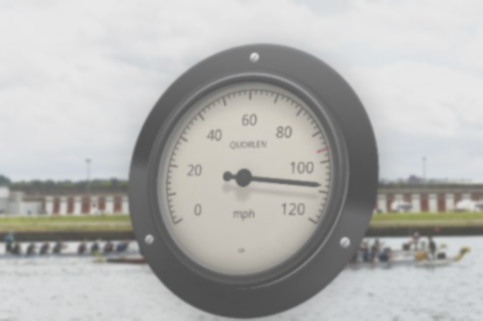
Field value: 108 mph
